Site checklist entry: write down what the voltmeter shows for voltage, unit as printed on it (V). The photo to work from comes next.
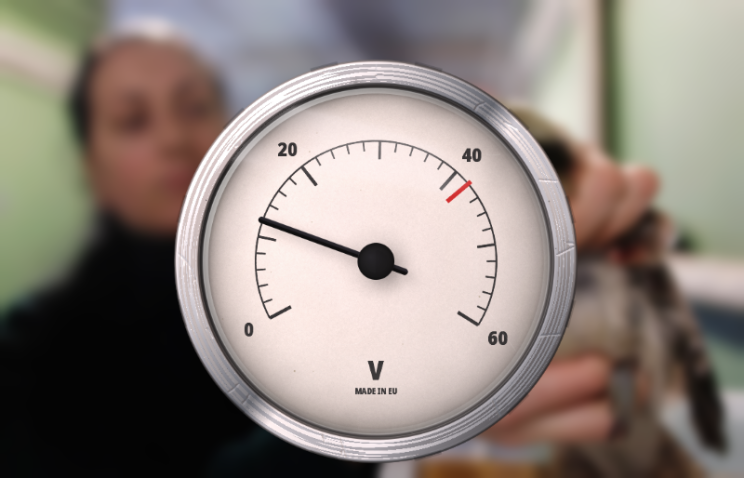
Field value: 12 V
